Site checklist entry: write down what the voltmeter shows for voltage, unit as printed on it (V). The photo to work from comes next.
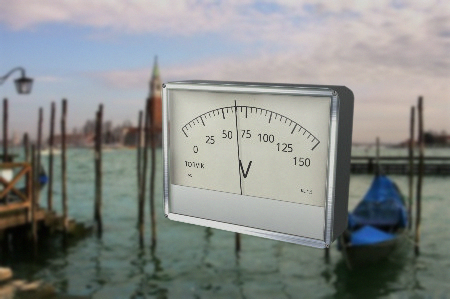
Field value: 65 V
